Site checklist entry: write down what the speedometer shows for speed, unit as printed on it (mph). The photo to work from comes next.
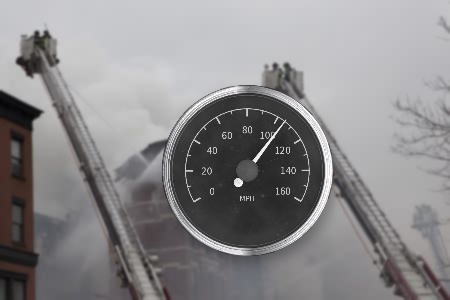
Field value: 105 mph
